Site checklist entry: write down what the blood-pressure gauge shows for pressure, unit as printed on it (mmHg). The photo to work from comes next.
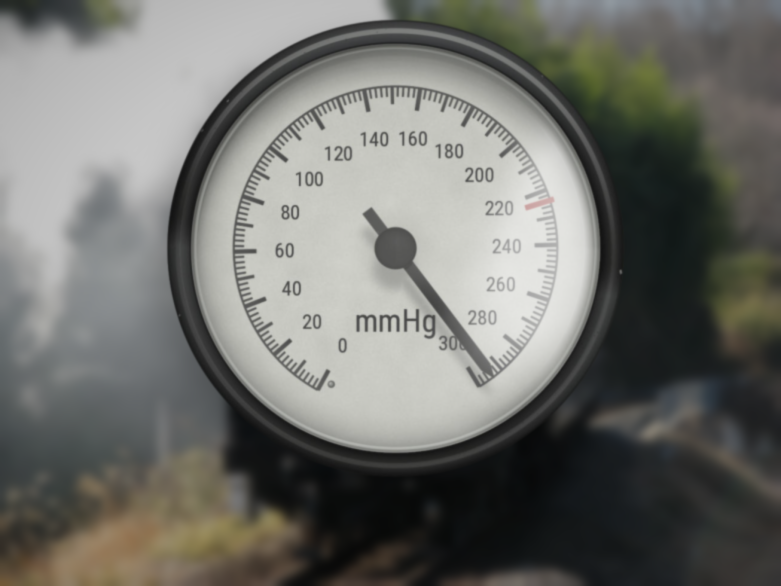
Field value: 294 mmHg
